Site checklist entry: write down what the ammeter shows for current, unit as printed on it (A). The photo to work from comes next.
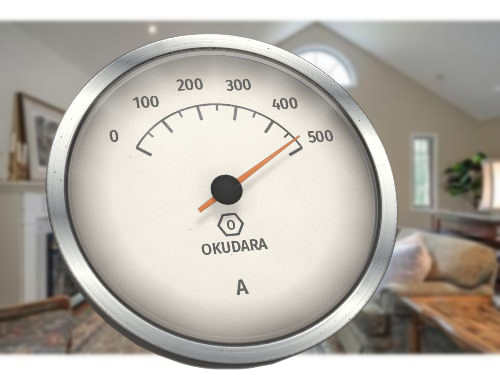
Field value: 475 A
